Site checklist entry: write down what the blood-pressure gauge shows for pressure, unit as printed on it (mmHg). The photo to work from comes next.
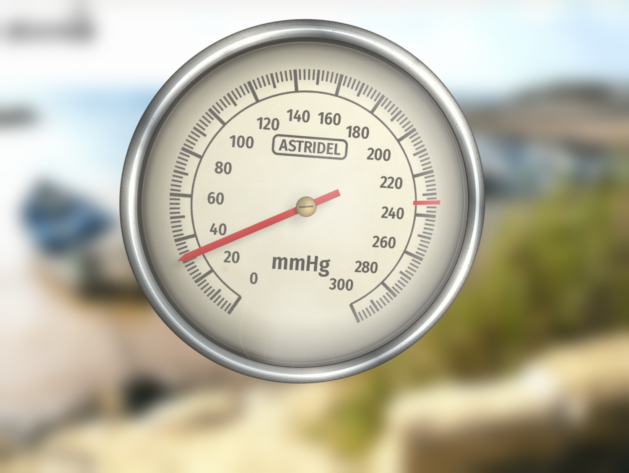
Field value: 32 mmHg
